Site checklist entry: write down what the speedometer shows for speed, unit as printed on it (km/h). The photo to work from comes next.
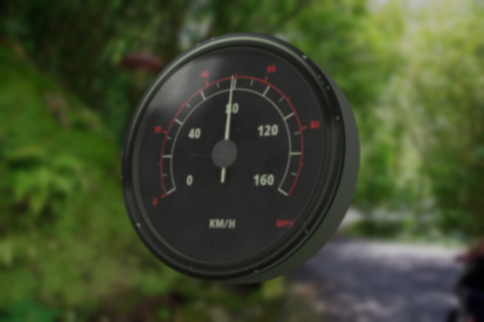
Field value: 80 km/h
